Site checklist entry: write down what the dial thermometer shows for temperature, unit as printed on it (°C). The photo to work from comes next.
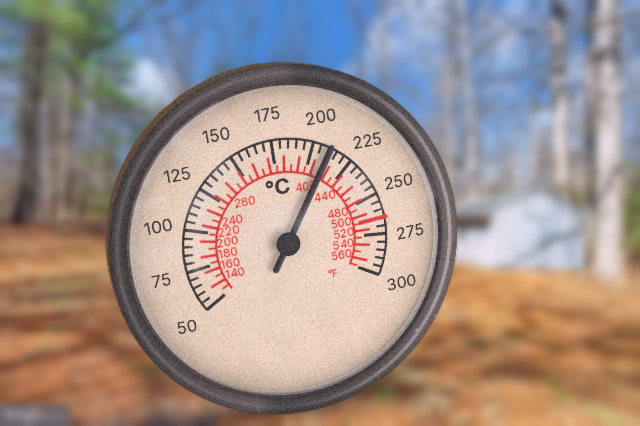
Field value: 210 °C
